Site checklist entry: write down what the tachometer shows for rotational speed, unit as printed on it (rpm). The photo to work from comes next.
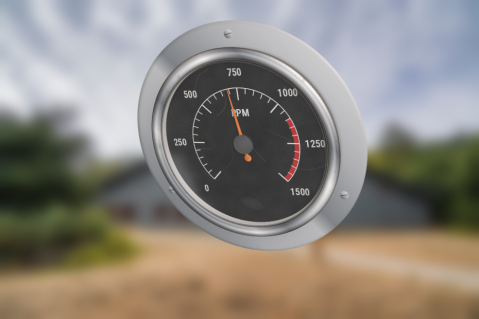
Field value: 700 rpm
